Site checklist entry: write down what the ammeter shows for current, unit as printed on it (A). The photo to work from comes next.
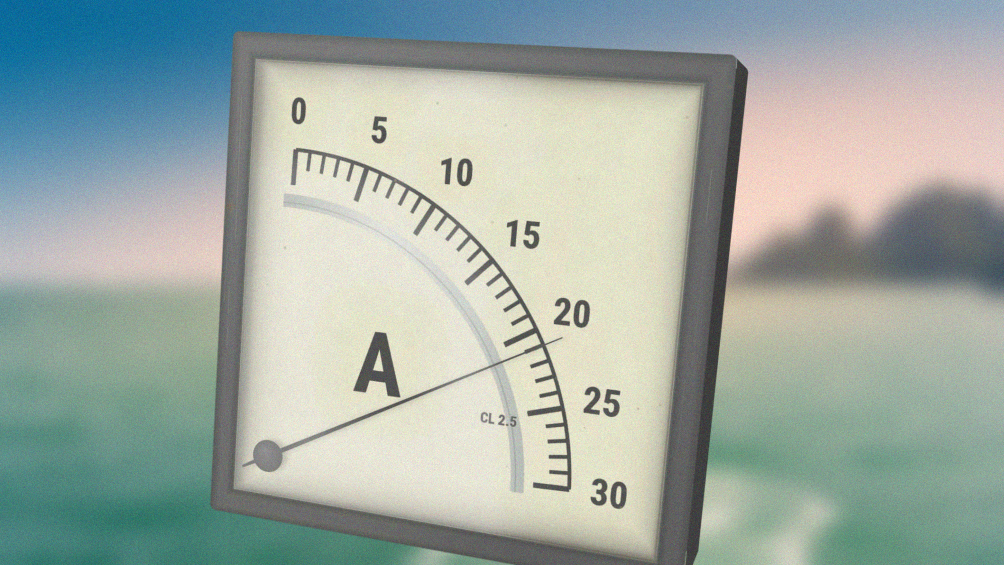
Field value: 21 A
